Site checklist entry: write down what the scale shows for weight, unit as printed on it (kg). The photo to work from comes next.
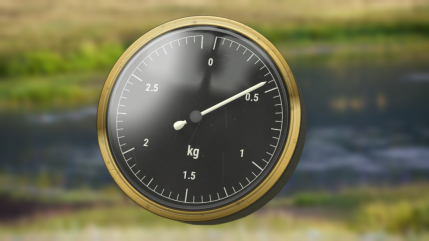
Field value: 0.45 kg
